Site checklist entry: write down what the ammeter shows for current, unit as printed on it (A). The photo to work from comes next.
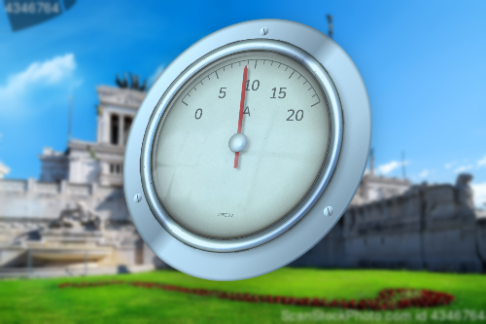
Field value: 9 A
